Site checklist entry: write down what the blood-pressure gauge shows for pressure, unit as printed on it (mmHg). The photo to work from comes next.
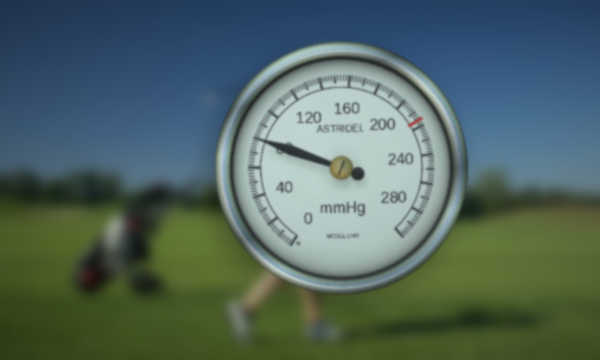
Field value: 80 mmHg
